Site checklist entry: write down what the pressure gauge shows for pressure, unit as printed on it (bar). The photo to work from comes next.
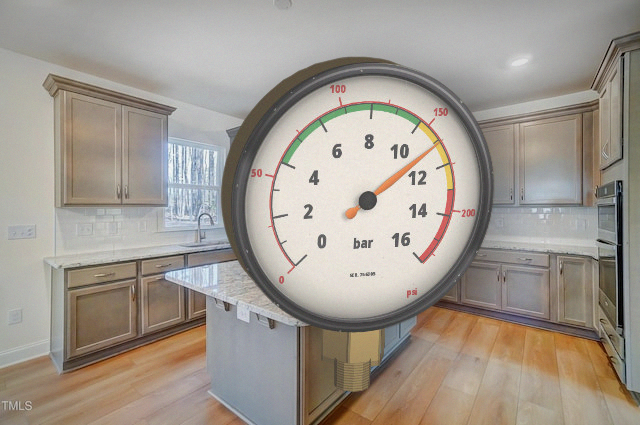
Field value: 11 bar
